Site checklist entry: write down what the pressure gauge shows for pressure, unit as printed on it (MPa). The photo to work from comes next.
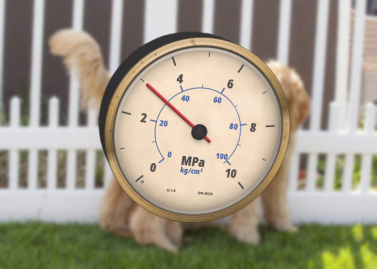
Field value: 3 MPa
